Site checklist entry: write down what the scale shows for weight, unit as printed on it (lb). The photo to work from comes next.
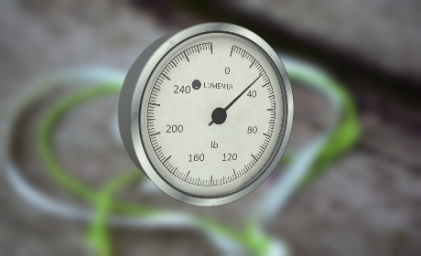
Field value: 30 lb
